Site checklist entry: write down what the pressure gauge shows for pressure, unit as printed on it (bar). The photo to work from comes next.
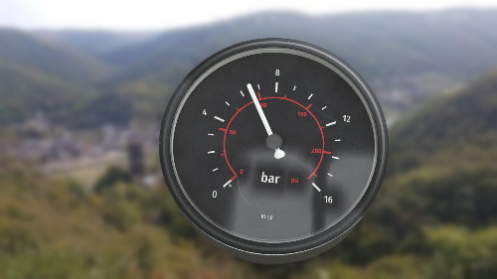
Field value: 6.5 bar
